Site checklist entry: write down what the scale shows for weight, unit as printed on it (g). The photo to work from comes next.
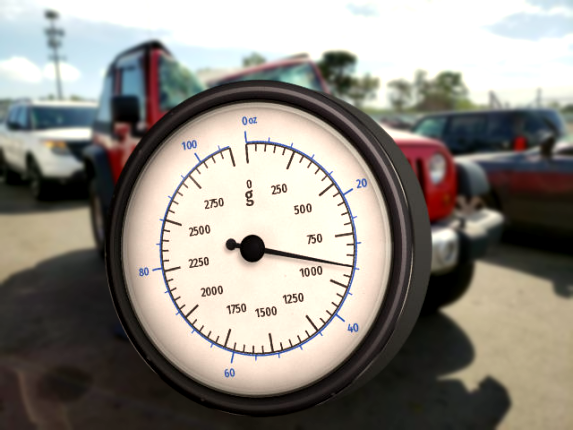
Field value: 900 g
